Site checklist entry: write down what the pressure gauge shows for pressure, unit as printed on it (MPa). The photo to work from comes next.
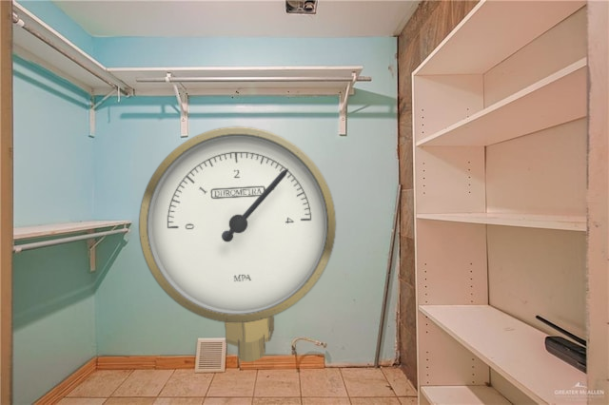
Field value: 3 MPa
